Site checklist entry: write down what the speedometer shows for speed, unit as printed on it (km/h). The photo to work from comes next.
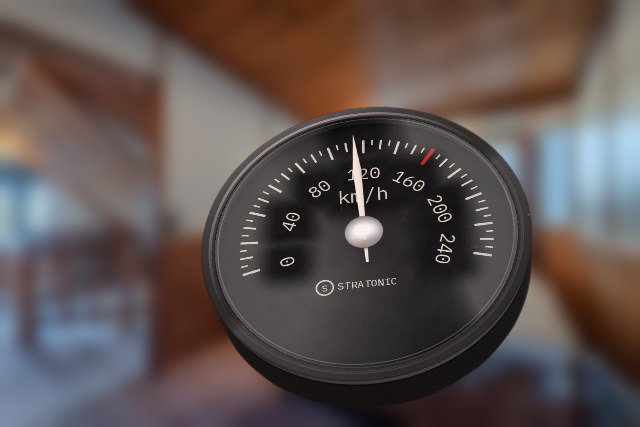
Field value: 115 km/h
